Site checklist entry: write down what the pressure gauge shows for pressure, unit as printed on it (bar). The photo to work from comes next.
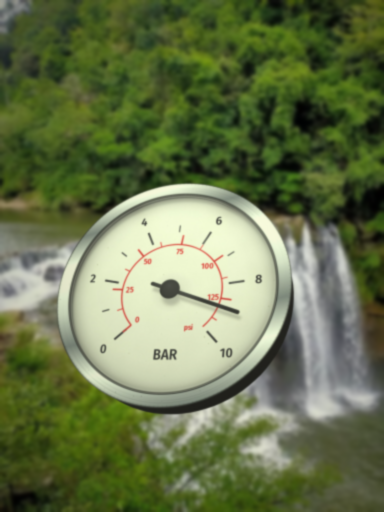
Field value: 9 bar
